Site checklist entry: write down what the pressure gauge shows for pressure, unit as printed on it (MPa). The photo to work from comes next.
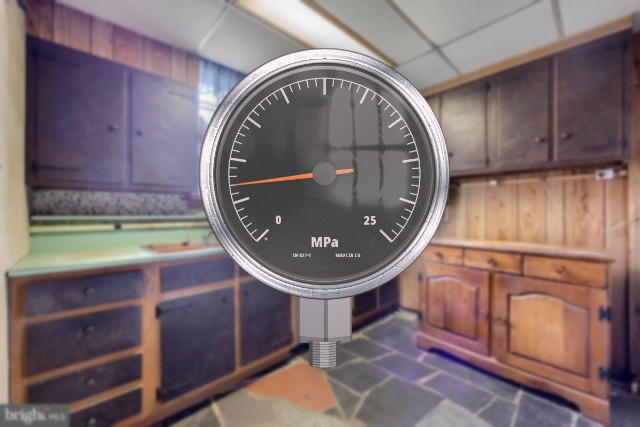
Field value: 3.5 MPa
